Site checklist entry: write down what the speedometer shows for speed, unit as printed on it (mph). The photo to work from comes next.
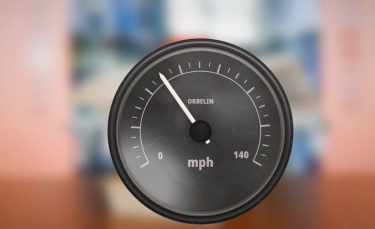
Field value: 50 mph
